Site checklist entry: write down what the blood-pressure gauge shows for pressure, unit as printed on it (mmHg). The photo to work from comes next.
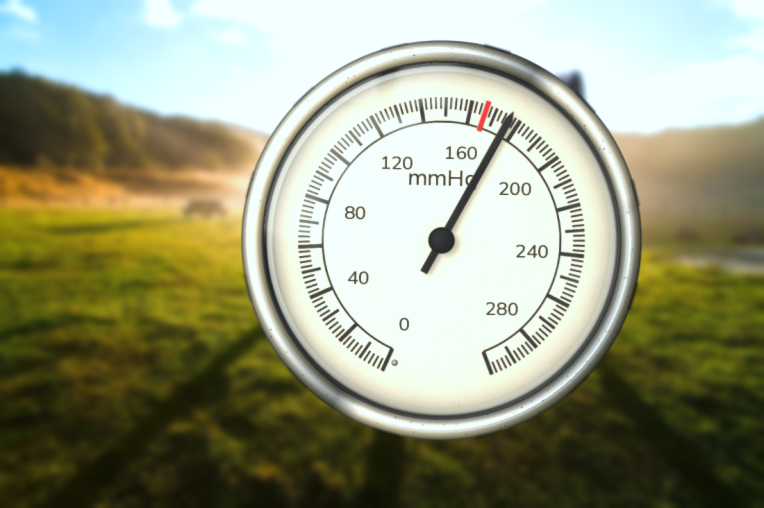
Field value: 176 mmHg
